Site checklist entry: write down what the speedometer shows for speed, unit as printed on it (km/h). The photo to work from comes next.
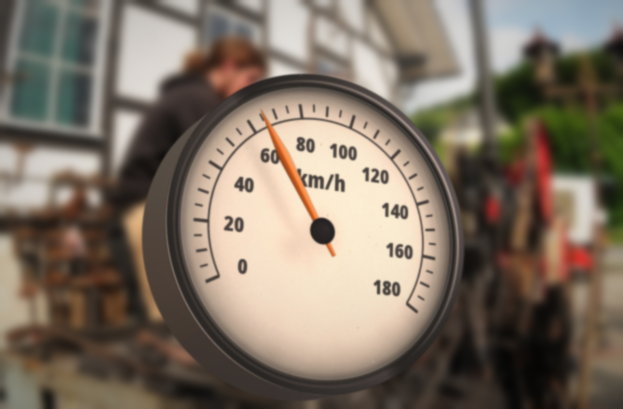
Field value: 65 km/h
